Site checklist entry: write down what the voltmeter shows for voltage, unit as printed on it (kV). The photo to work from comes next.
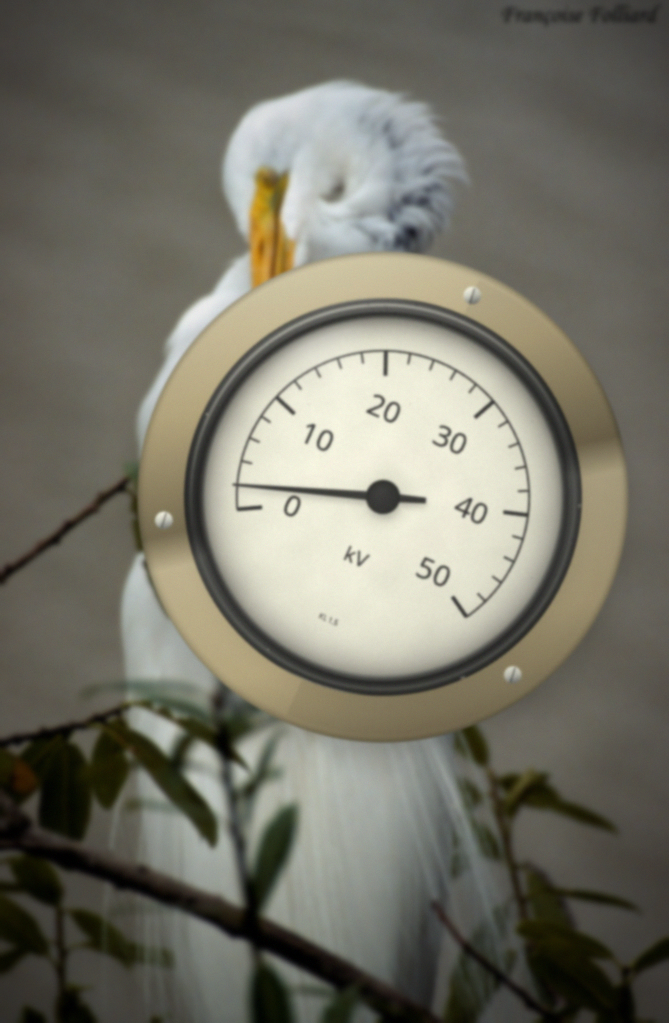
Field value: 2 kV
